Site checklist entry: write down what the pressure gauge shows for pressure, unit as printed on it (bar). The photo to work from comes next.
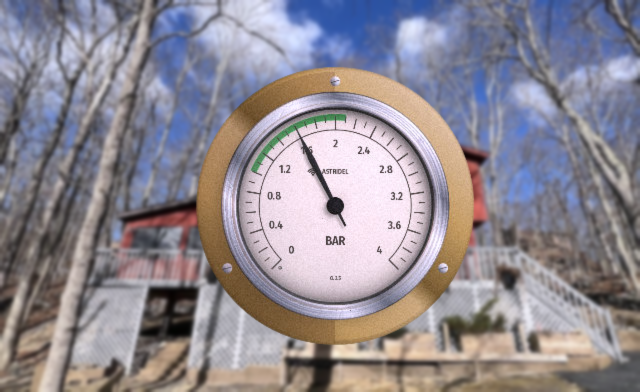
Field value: 1.6 bar
